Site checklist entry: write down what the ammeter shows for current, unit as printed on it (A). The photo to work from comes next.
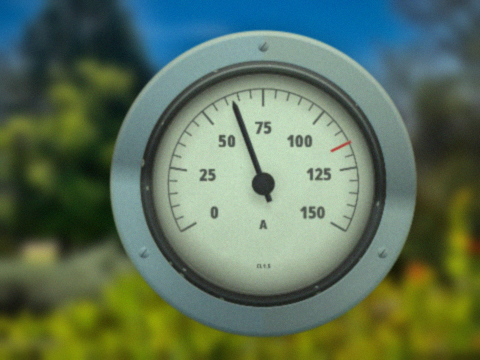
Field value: 62.5 A
